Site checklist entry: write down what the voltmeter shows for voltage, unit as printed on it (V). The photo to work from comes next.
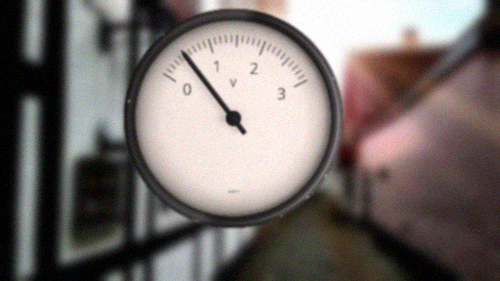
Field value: 0.5 V
